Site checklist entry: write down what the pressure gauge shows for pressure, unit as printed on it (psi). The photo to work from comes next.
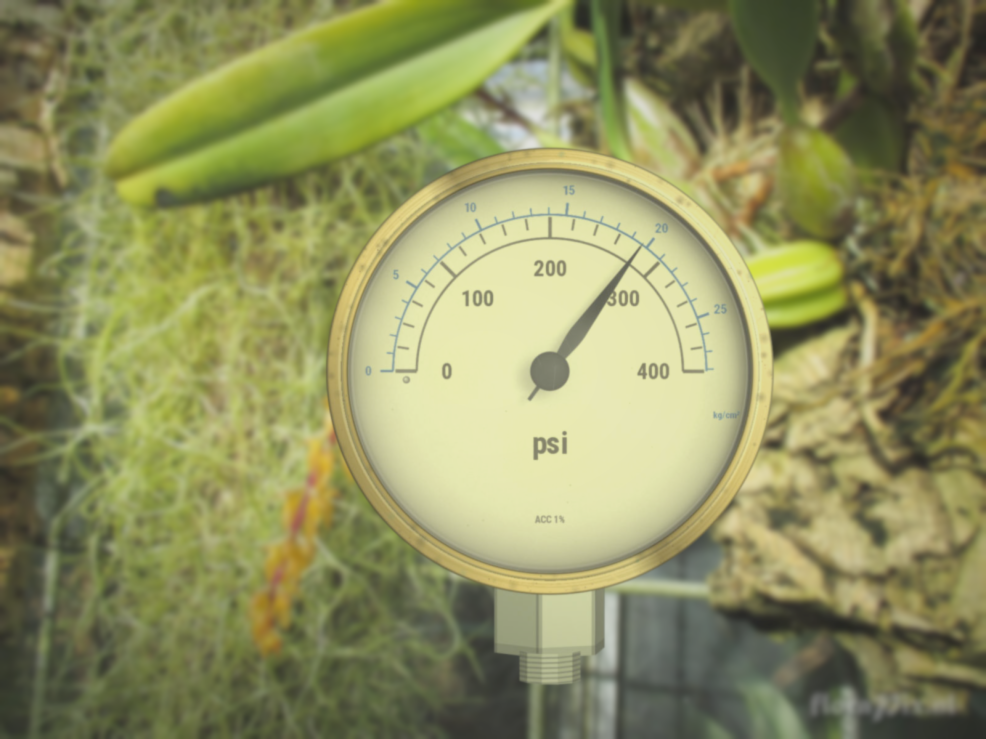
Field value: 280 psi
